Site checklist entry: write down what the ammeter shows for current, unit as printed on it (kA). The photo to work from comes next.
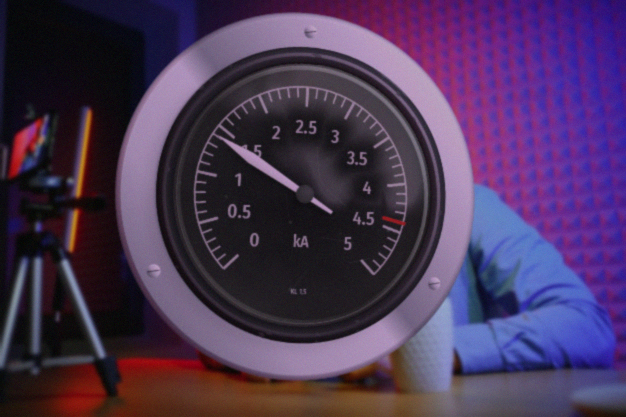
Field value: 1.4 kA
